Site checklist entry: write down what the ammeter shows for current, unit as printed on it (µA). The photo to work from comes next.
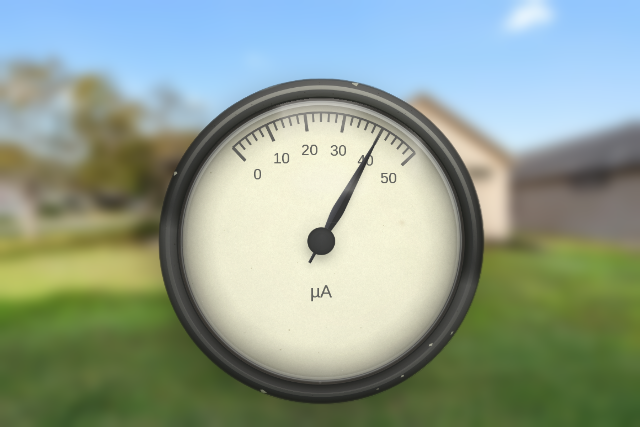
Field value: 40 µA
